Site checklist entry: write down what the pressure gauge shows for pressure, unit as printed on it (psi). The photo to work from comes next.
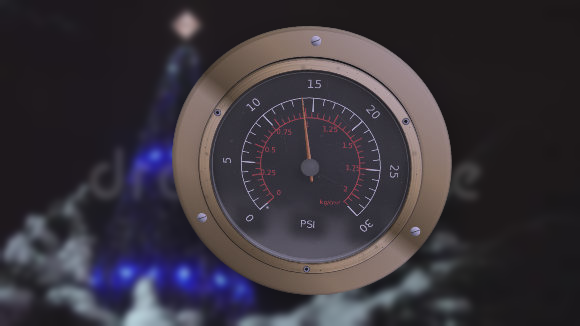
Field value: 14 psi
